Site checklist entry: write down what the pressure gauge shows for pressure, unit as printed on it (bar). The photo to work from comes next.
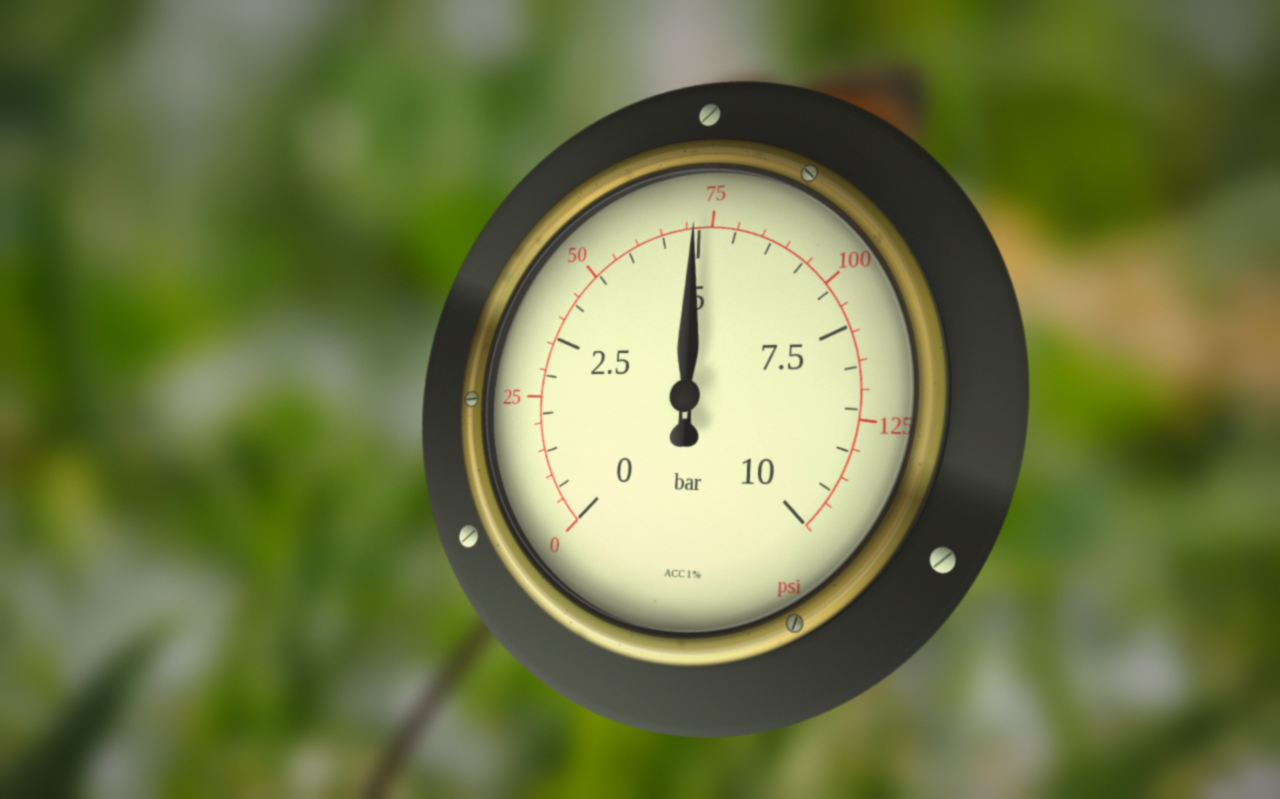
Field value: 5 bar
